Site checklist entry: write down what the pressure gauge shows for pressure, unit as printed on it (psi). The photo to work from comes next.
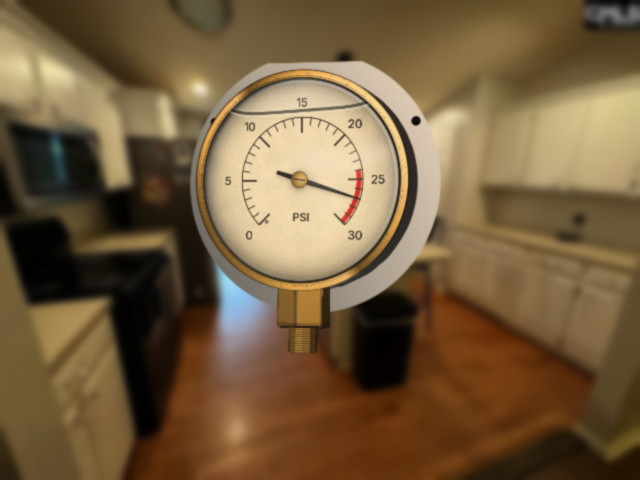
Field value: 27 psi
